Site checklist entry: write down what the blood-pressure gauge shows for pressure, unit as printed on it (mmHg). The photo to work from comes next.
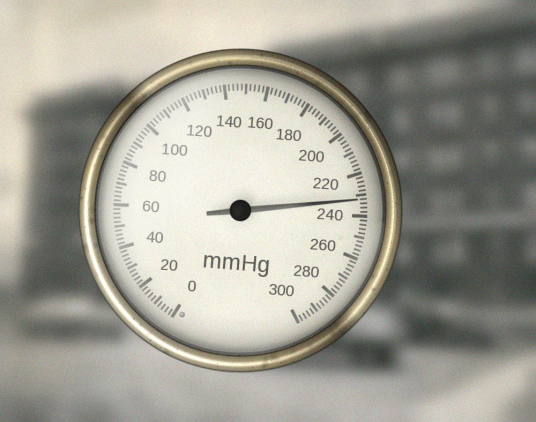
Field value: 232 mmHg
